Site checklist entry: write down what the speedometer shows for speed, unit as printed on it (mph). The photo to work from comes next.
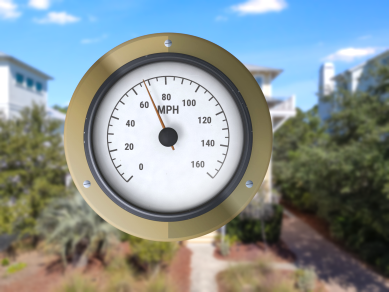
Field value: 67.5 mph
